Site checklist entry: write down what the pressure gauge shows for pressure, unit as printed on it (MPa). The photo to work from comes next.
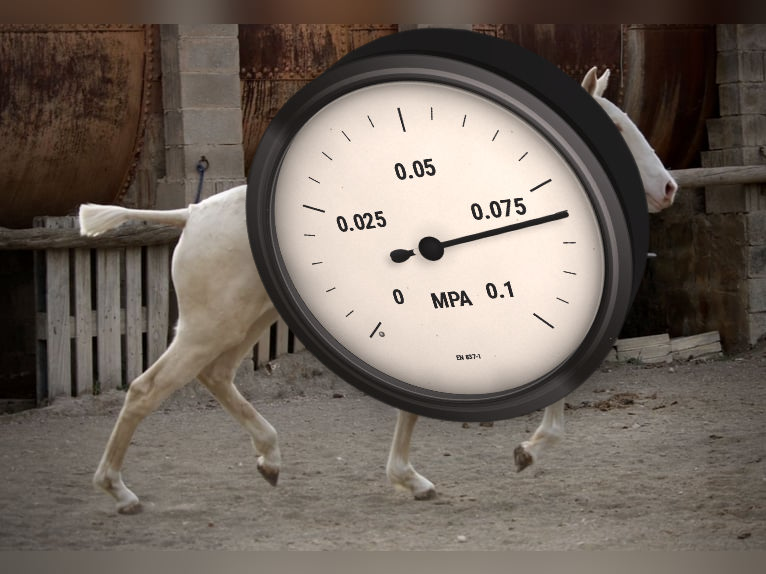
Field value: 0.08 MPa
